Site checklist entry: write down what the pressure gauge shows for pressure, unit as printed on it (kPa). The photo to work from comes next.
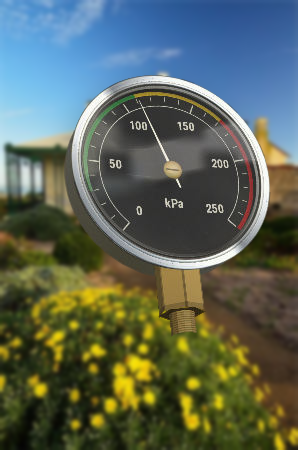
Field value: 110 kPa
